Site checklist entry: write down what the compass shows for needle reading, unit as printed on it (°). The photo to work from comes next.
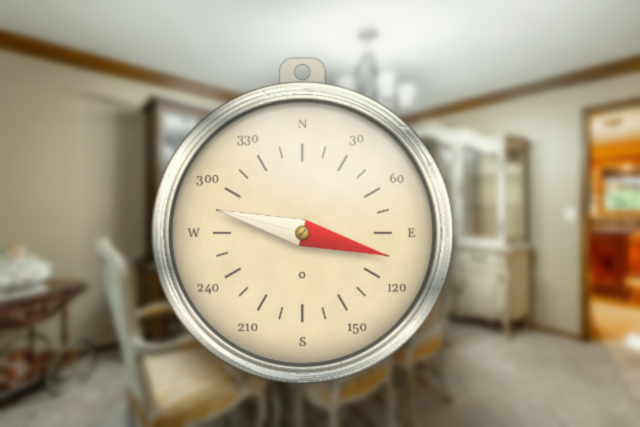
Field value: 105 °
